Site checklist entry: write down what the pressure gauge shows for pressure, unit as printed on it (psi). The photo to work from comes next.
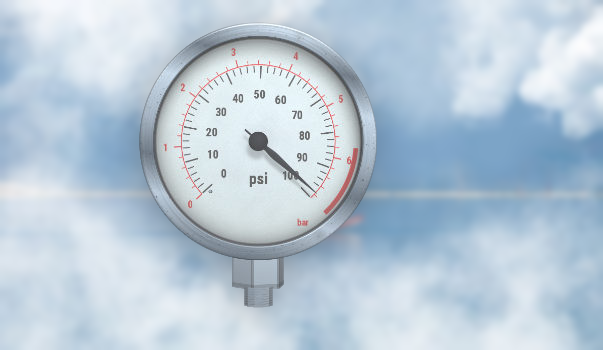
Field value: 98 psi
